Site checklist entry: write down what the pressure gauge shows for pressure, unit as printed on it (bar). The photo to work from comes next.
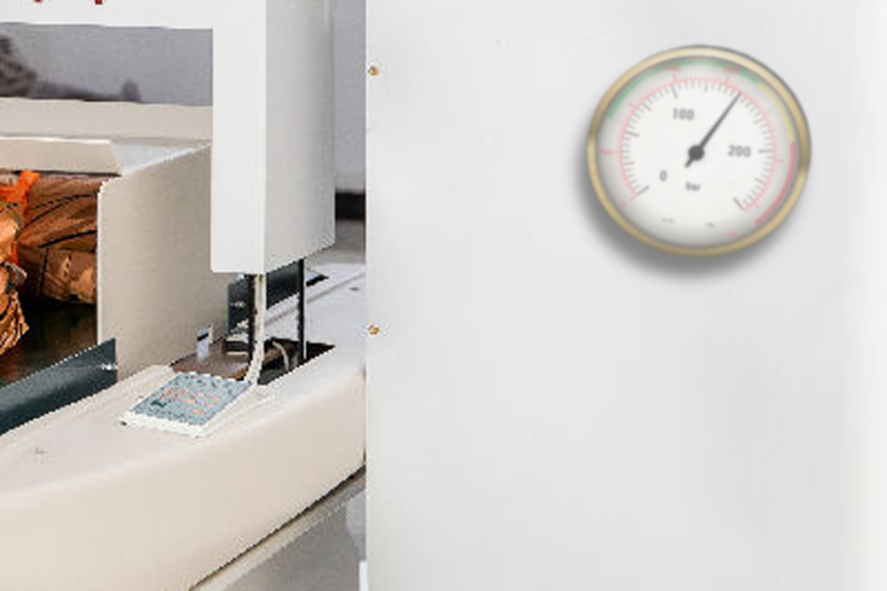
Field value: 150 bar
